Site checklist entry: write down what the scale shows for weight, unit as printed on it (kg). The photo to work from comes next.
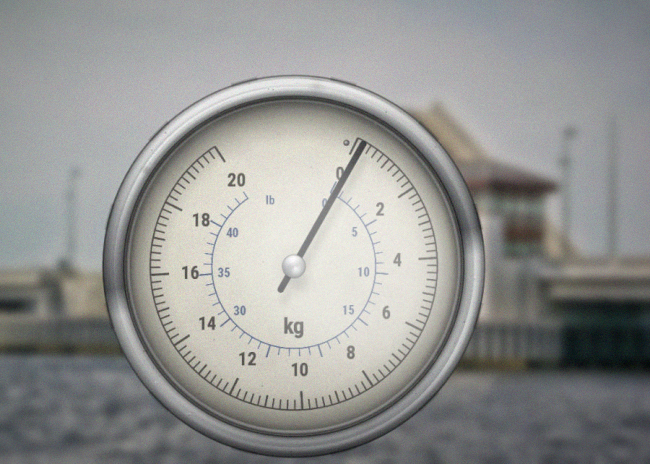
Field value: 0.2 kg
